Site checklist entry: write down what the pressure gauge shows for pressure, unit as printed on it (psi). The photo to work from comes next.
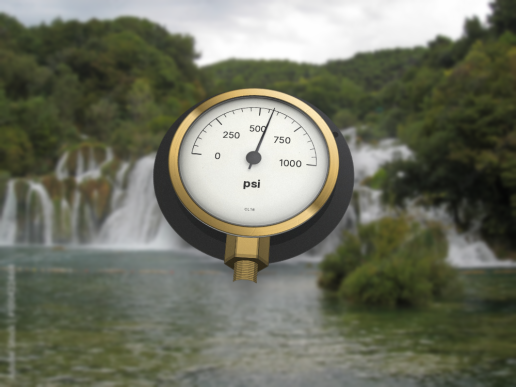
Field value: 575 psi
